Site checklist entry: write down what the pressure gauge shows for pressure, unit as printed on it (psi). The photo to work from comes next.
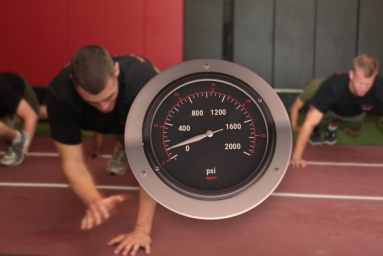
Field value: 100 psi
